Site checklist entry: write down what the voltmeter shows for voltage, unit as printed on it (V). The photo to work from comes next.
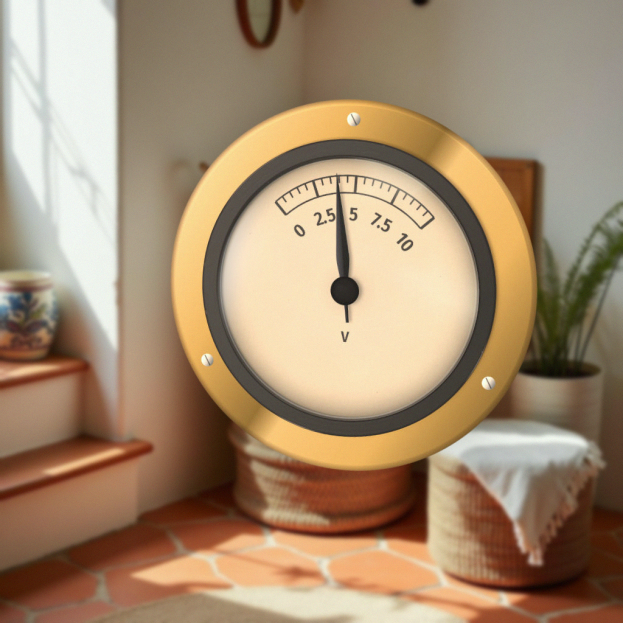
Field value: 4 V
